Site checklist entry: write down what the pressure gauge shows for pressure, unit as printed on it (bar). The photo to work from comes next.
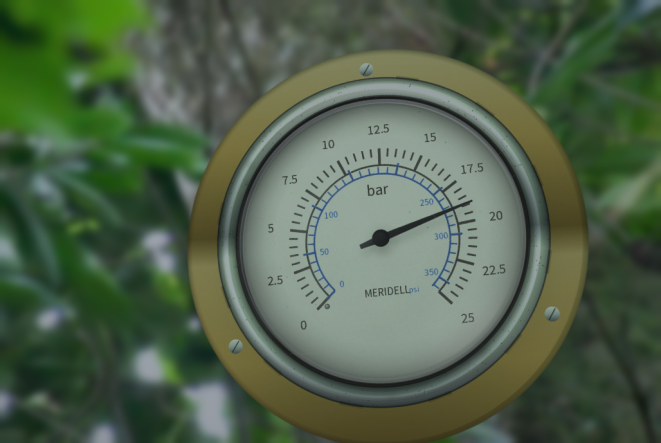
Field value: 19 bar
